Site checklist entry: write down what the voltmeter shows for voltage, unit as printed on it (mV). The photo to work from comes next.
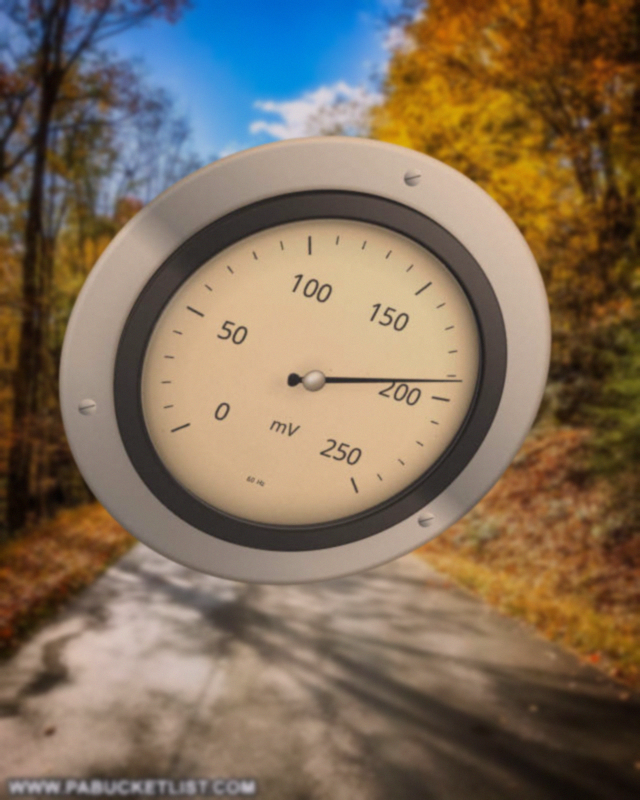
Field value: 190 mV
